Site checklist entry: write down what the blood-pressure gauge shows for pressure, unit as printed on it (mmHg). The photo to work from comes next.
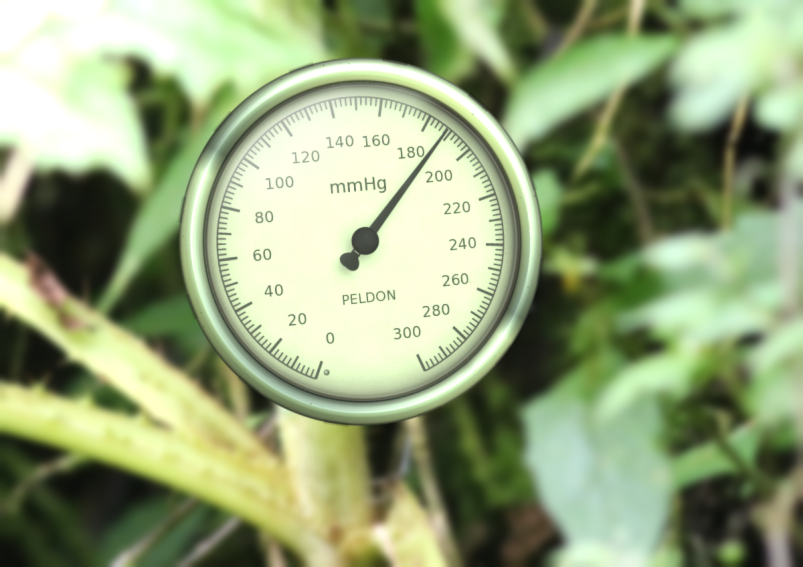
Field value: 188 mmHg
